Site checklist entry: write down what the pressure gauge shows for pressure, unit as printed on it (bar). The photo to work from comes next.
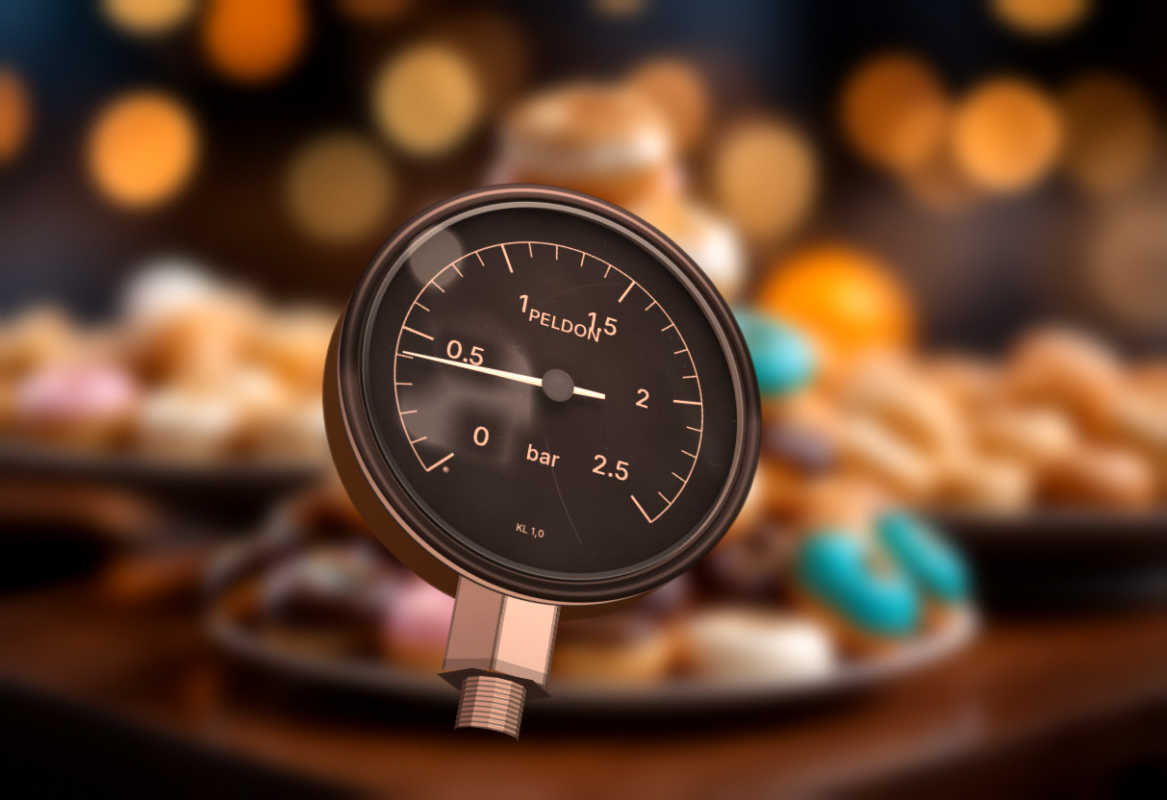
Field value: 0.4 bar
